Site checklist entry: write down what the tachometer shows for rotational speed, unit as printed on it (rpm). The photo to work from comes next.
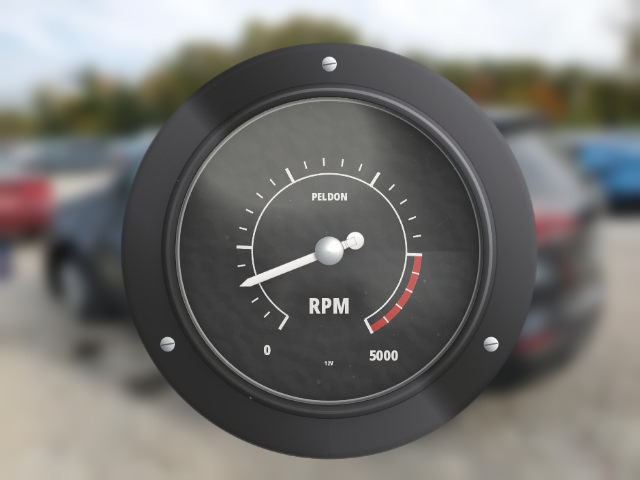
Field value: 600 rpm
